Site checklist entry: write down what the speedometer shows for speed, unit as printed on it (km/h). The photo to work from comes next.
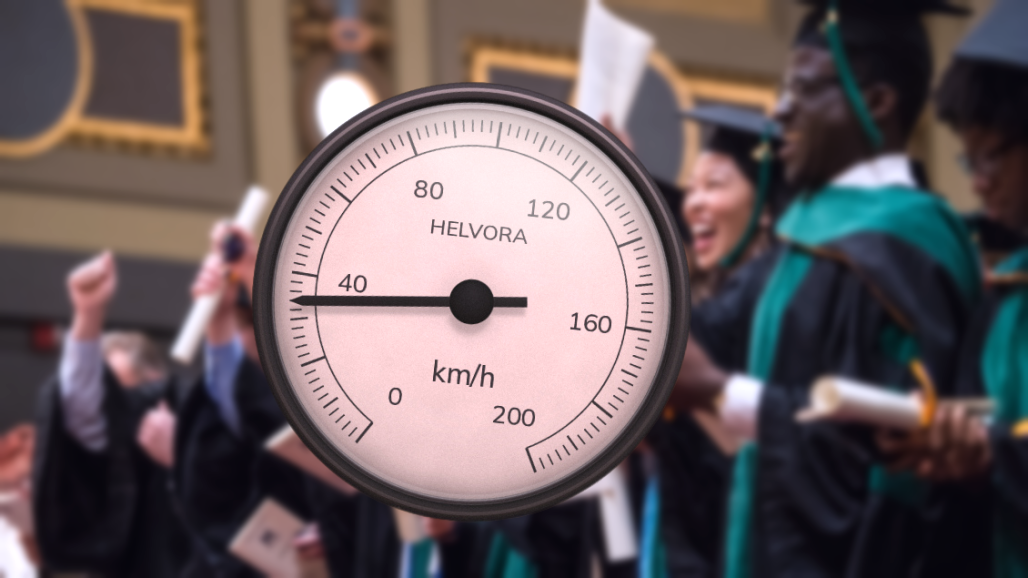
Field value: 34 km/h
